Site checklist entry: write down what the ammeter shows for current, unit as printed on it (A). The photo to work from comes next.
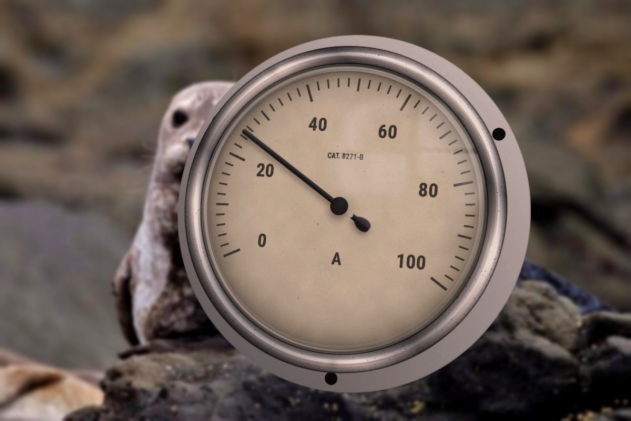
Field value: 25 A
